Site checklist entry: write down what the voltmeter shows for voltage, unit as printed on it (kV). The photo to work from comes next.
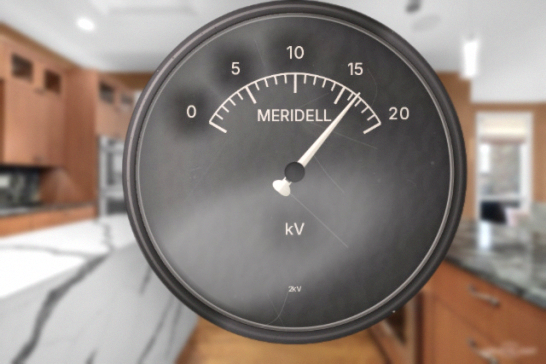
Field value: 16.5 kV
